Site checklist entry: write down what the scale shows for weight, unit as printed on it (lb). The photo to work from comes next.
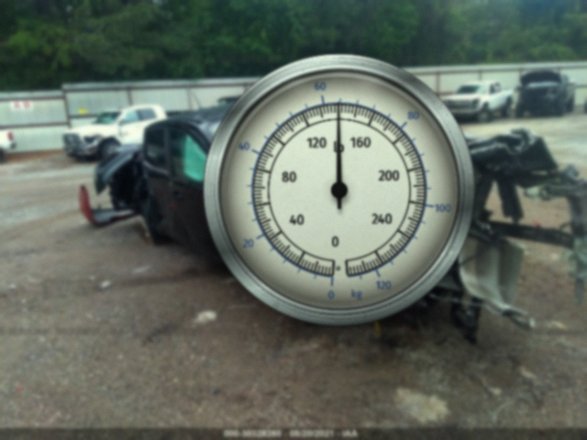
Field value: 140 lb
